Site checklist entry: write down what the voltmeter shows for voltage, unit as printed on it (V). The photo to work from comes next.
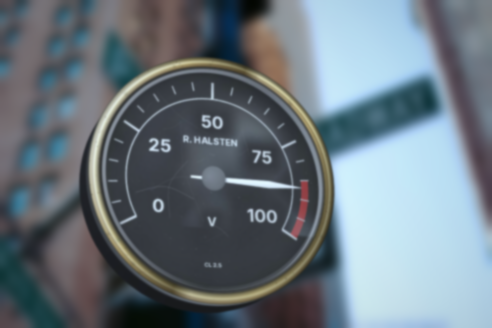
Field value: 87.5 V
